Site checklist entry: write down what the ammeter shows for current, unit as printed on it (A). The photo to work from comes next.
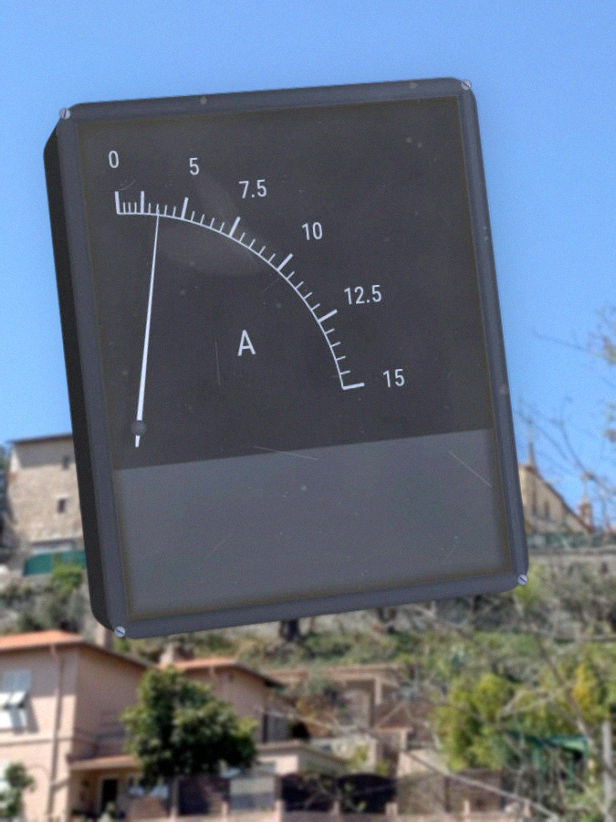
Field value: 3.5 A
